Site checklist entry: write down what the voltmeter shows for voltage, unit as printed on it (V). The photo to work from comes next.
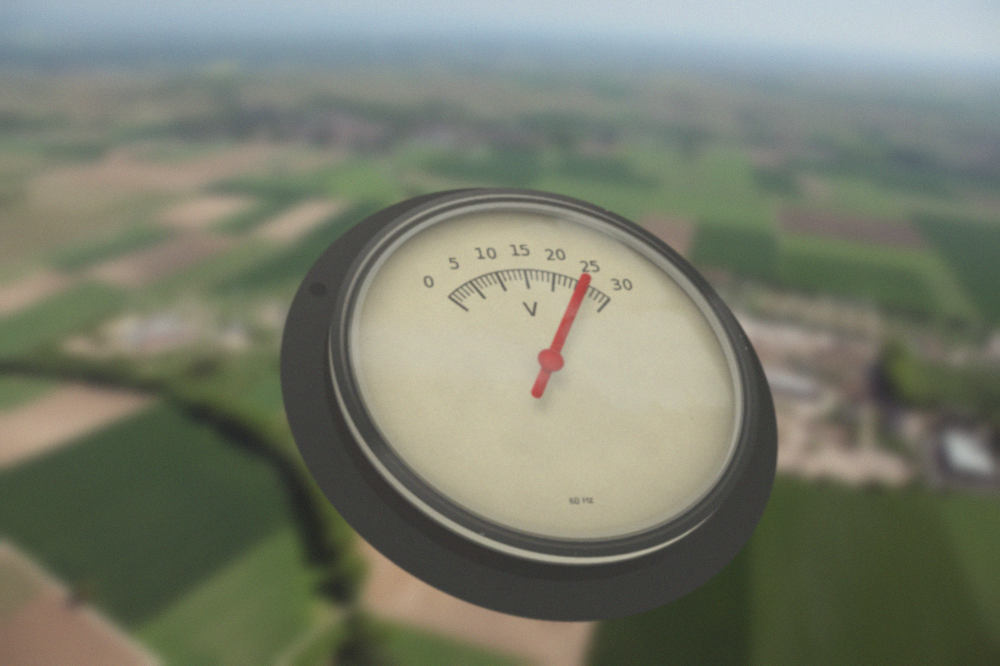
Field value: 25 V
